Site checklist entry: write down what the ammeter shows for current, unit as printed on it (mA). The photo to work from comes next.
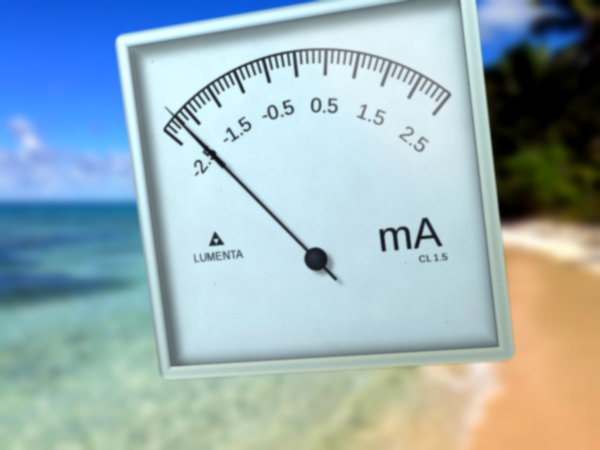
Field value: -2.2 mA
